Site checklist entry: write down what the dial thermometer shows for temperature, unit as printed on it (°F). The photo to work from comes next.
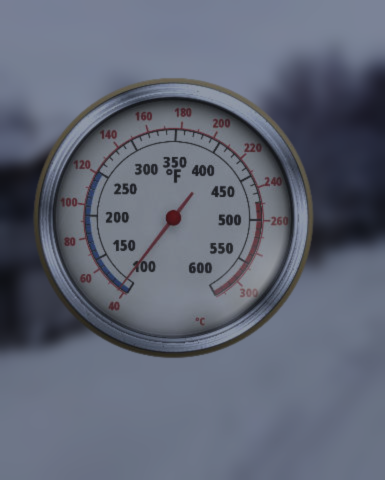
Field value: 110 °F
